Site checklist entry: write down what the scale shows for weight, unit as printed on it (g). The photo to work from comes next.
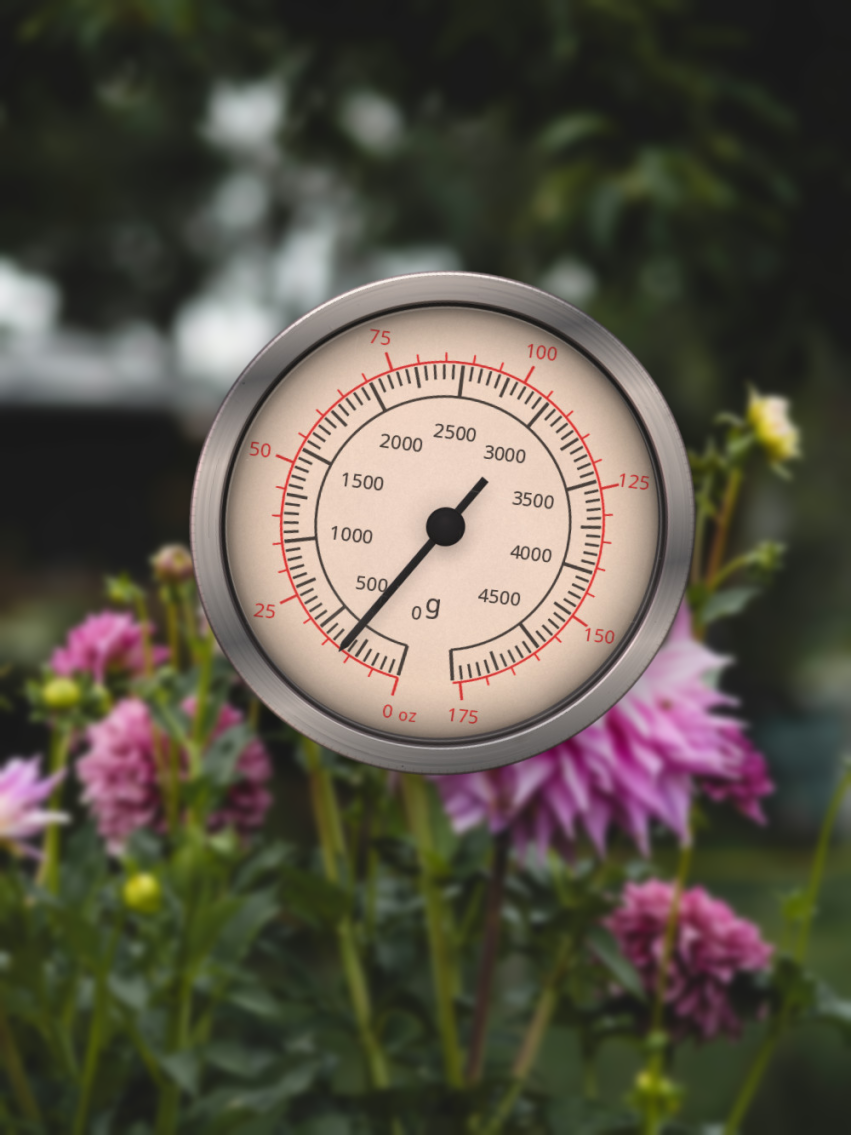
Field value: 350 g
